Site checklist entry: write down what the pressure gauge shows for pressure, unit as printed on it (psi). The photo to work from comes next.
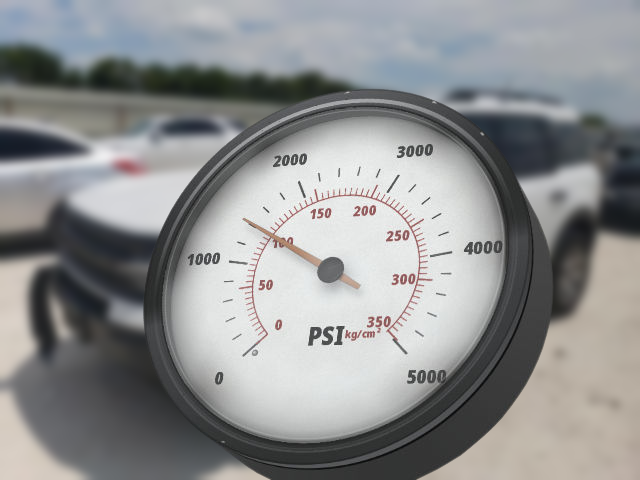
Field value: 1400 psi
